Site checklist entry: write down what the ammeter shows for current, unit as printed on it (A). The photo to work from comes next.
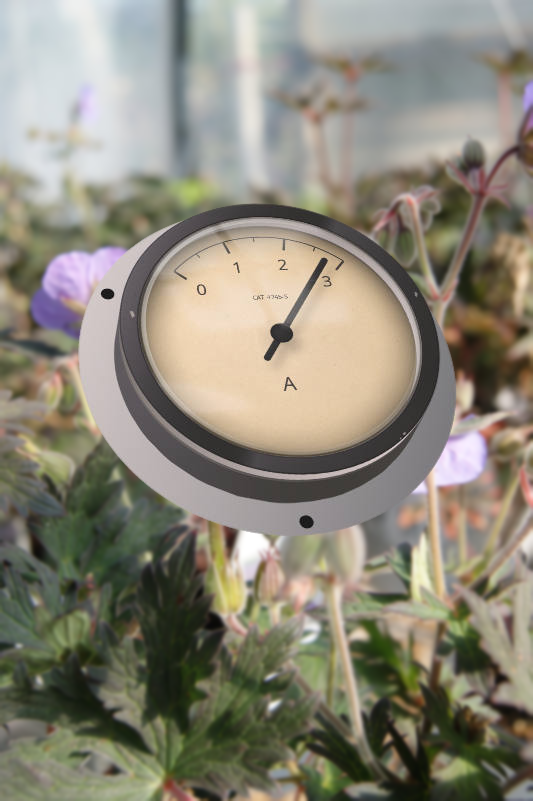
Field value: 2.75 A
